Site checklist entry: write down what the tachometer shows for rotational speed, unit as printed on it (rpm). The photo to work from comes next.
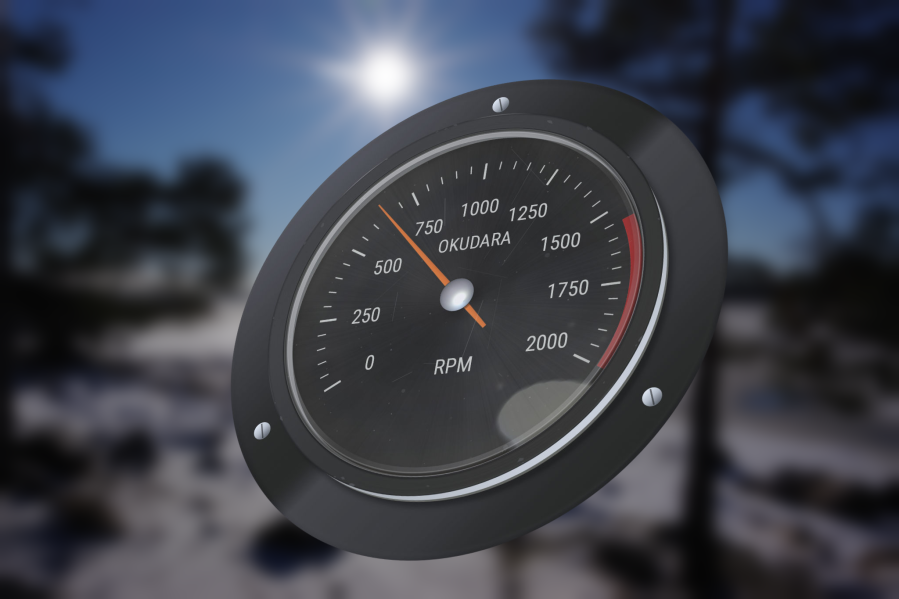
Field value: 650 rpm
